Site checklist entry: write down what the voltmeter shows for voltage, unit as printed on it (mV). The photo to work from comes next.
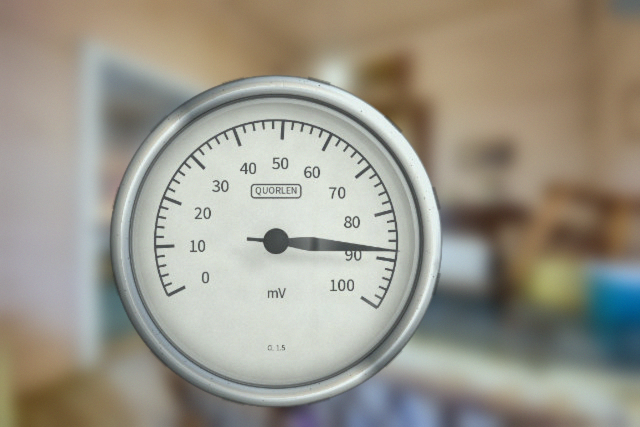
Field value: 88 mV
